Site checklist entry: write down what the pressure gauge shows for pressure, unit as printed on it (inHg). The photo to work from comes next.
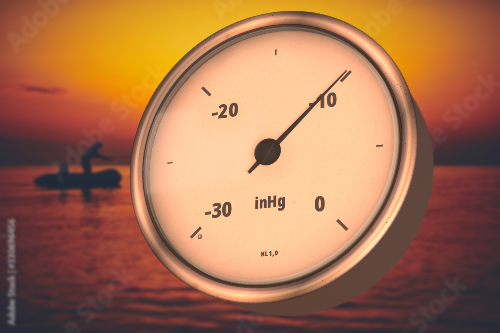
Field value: -10 inHg
